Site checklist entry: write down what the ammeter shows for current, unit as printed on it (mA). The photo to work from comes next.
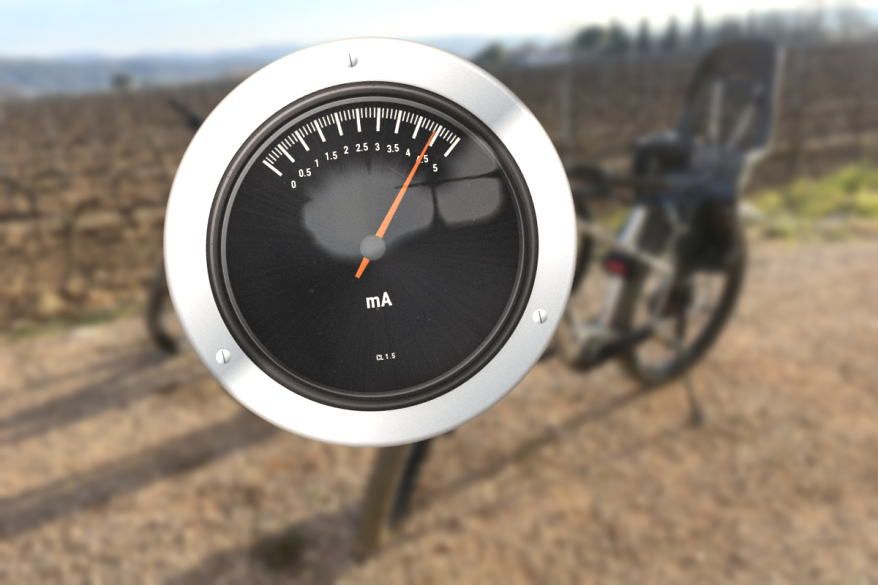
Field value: 4.4 mA
